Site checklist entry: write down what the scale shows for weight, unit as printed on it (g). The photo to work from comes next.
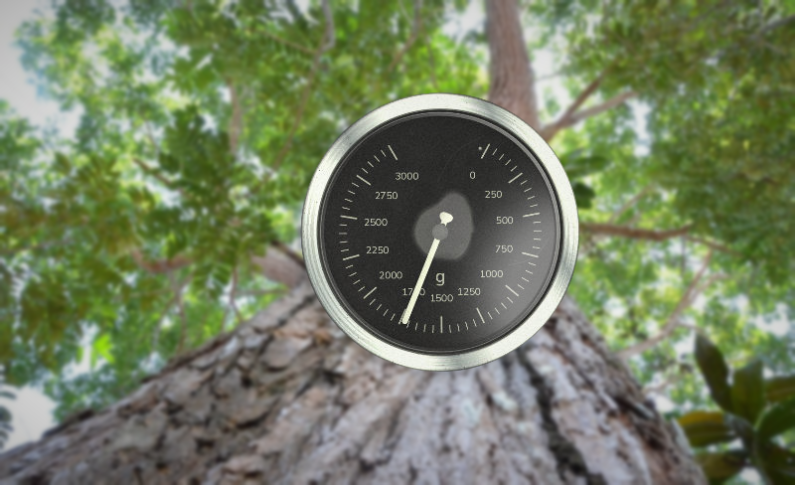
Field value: 1725 g
